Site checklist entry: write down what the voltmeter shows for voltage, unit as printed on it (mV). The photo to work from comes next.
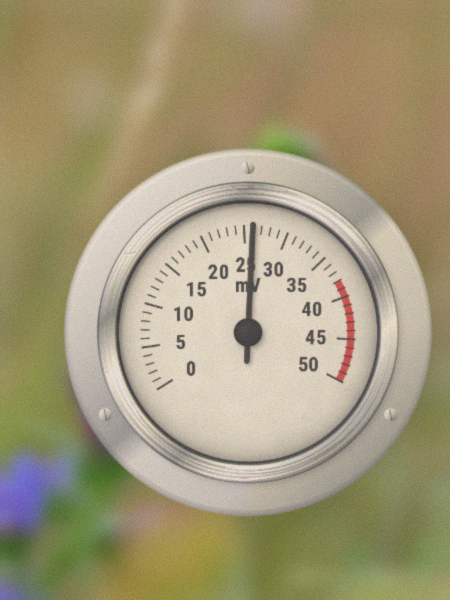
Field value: 26 mV
